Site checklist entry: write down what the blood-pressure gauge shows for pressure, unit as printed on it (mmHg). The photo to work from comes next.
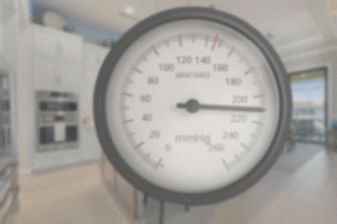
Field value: 210 mmHg
